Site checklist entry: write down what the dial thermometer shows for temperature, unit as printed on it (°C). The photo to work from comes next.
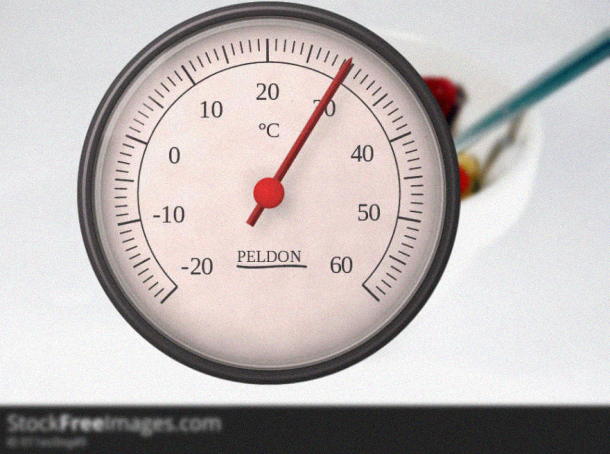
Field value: 29.5 °C
